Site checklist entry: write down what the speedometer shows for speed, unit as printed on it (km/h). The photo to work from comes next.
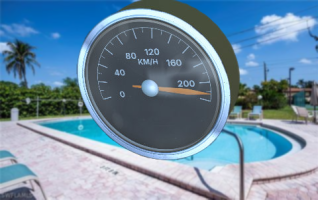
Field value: 210 km/h
